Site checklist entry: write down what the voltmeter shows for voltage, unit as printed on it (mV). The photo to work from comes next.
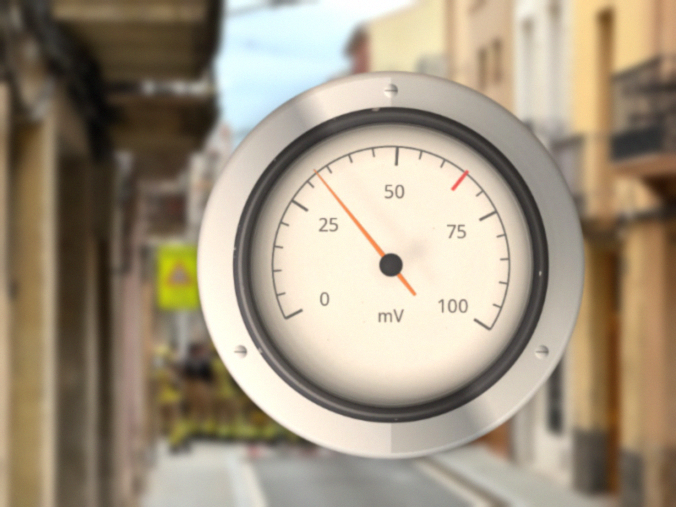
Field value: 32.5 mV
